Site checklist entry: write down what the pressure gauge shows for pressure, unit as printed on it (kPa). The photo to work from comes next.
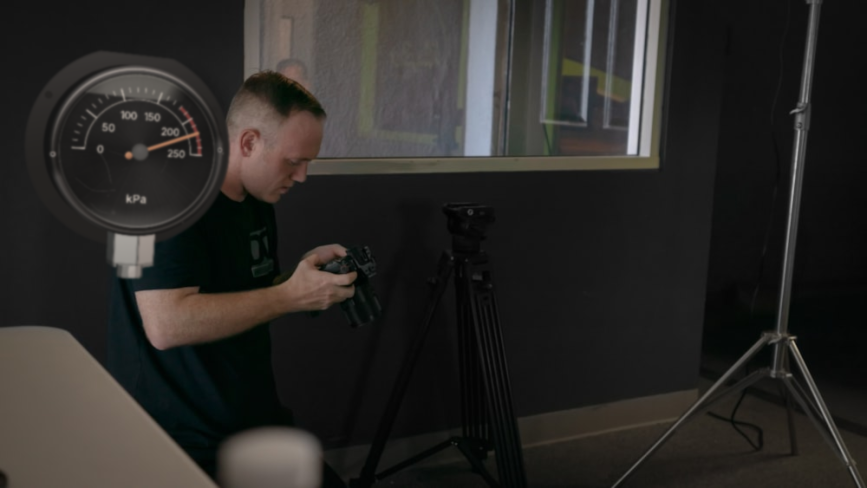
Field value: 220 kPa
